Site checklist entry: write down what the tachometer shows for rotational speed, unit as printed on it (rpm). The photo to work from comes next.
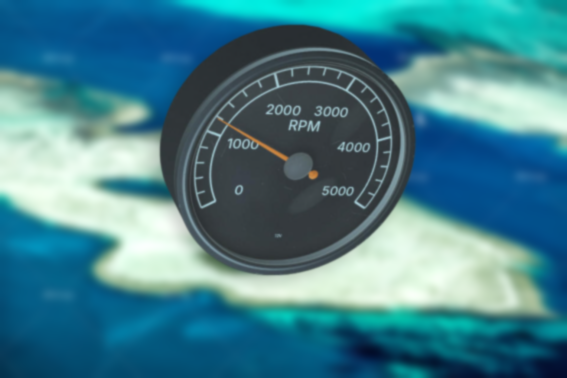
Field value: 1200 rpm
